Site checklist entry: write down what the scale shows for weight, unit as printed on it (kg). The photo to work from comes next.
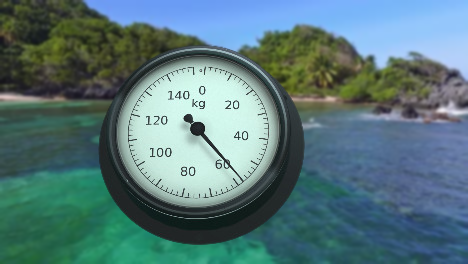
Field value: 58 kg
